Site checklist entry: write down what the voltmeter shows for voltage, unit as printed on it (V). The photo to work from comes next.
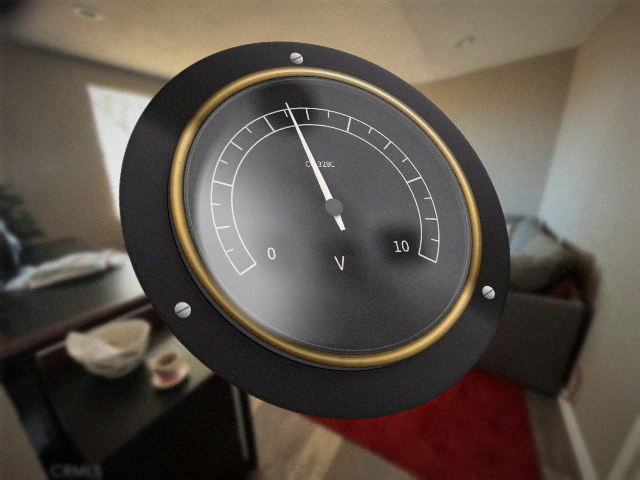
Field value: 4.5 V
